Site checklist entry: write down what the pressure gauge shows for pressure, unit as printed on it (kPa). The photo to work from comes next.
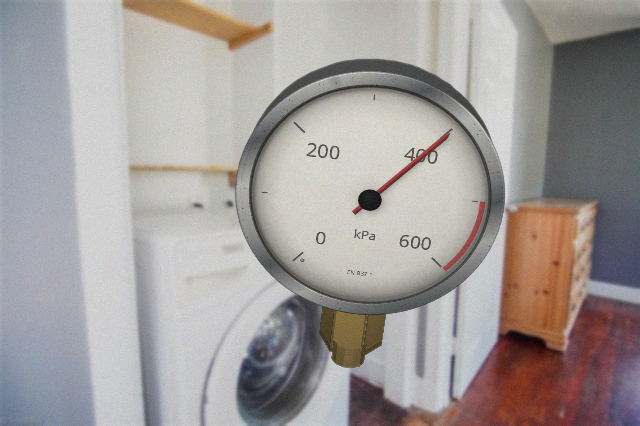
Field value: 400 kPa
